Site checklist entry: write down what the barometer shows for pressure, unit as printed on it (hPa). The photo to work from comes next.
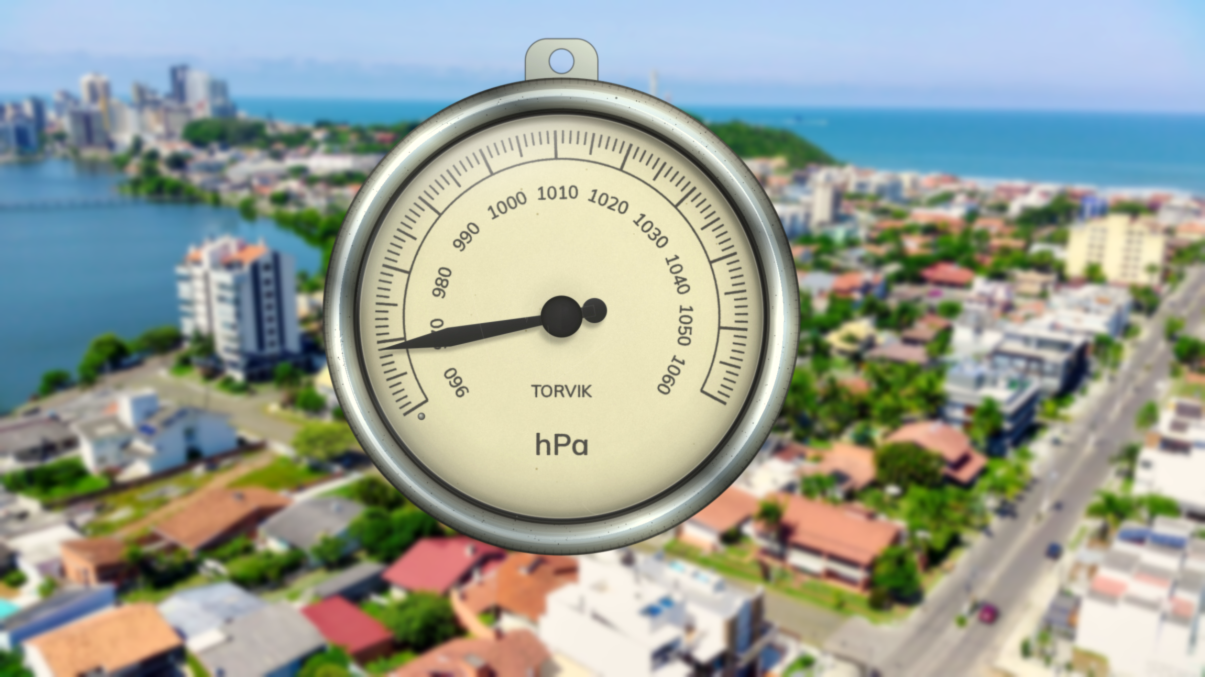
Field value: 969 hPa
